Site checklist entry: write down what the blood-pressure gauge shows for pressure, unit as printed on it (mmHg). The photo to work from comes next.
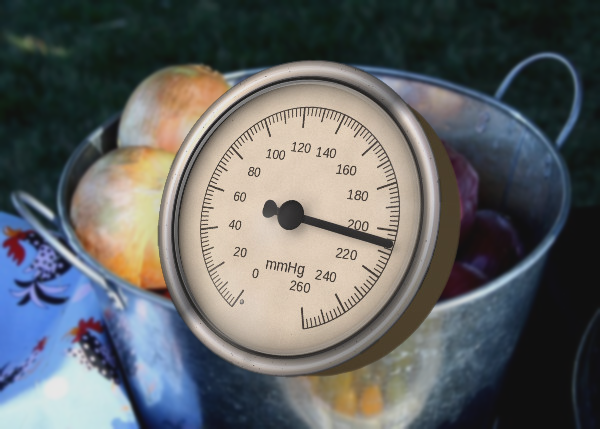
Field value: 206 mmHg
